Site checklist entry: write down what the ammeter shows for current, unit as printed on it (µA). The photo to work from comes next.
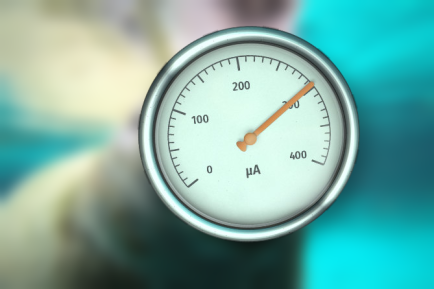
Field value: 295 µA
